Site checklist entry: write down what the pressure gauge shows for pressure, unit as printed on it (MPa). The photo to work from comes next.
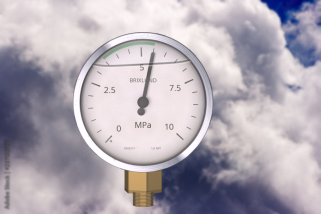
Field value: 5.5 MPa
